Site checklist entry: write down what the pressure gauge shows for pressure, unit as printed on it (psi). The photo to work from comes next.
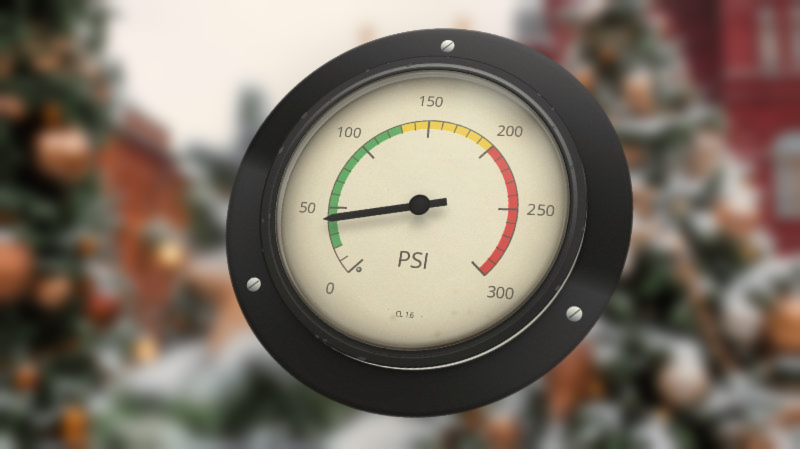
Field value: 40 psi
